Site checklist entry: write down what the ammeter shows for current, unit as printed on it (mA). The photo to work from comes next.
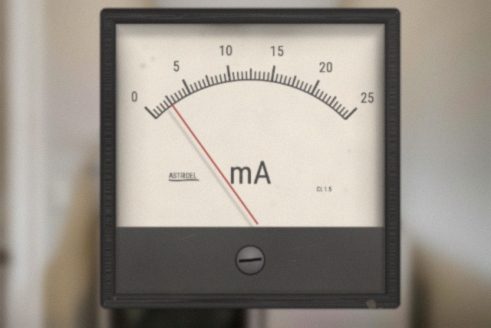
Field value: 2.5 mA
